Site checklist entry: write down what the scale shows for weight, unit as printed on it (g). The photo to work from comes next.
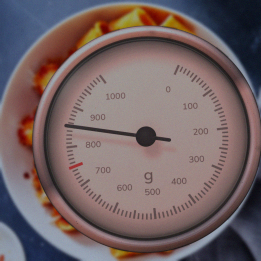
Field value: 850 g
